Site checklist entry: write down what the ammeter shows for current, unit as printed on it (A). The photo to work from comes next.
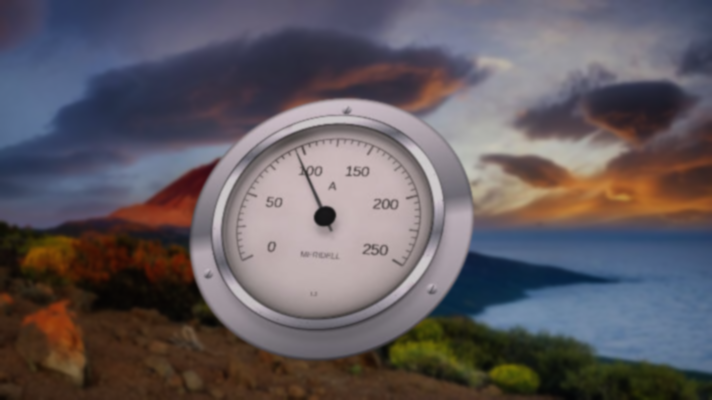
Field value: 95 A
